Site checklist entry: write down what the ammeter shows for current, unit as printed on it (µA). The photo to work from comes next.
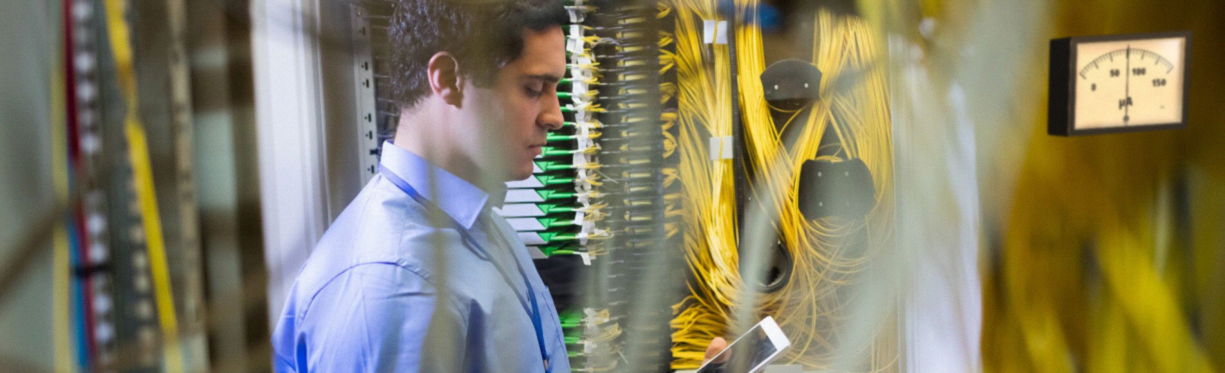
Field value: 75 µA
